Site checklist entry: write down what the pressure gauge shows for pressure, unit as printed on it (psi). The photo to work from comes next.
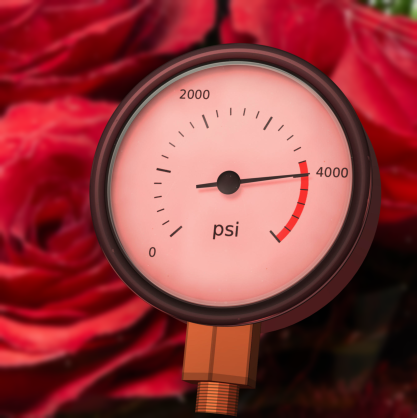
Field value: 4000 psi
